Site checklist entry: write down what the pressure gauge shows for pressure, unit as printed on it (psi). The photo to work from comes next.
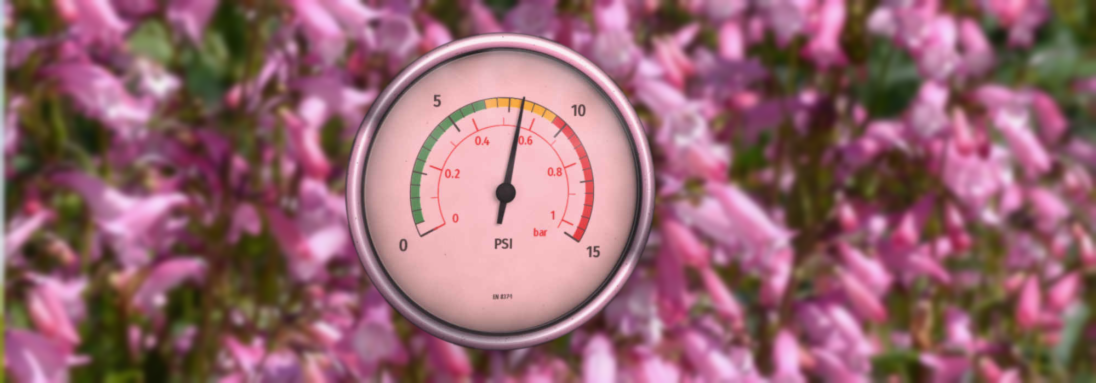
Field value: 8 psi
